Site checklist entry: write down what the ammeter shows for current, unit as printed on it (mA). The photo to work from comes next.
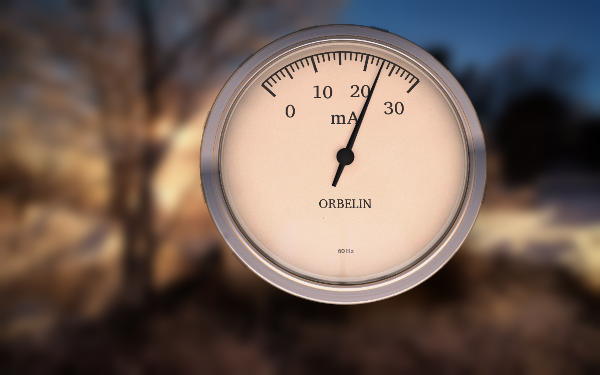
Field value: 23 mA
